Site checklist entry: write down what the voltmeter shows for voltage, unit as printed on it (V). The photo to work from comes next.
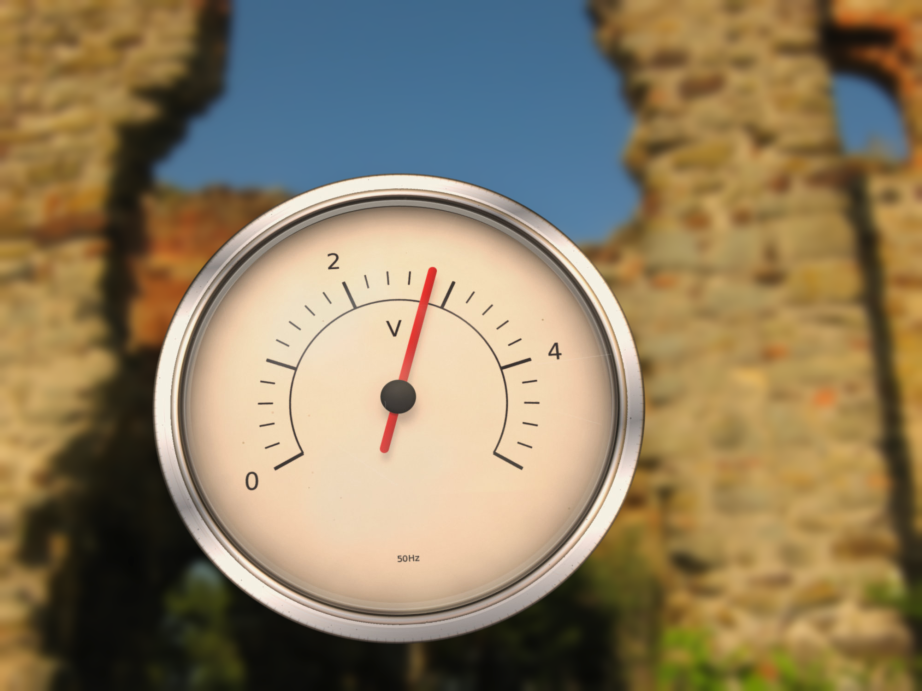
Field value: 2.8 V
